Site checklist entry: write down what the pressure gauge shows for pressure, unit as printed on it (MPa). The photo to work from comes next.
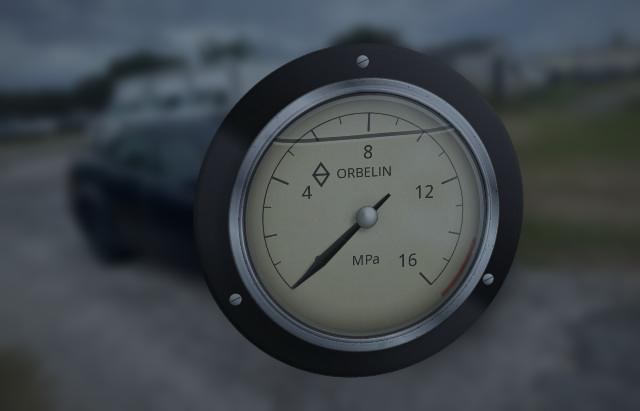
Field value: 0 MPa
